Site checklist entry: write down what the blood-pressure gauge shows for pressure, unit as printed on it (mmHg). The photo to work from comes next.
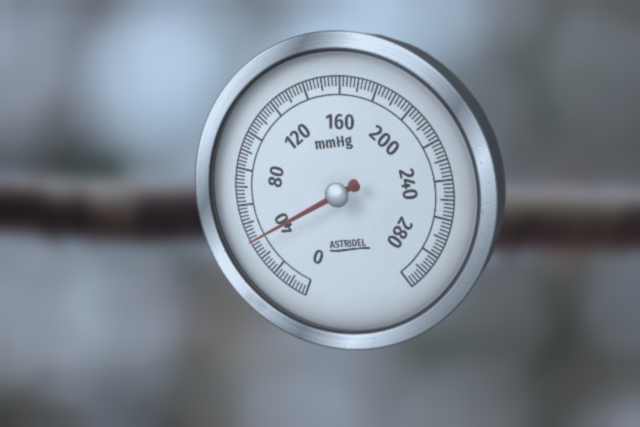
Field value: 40 mmHg
